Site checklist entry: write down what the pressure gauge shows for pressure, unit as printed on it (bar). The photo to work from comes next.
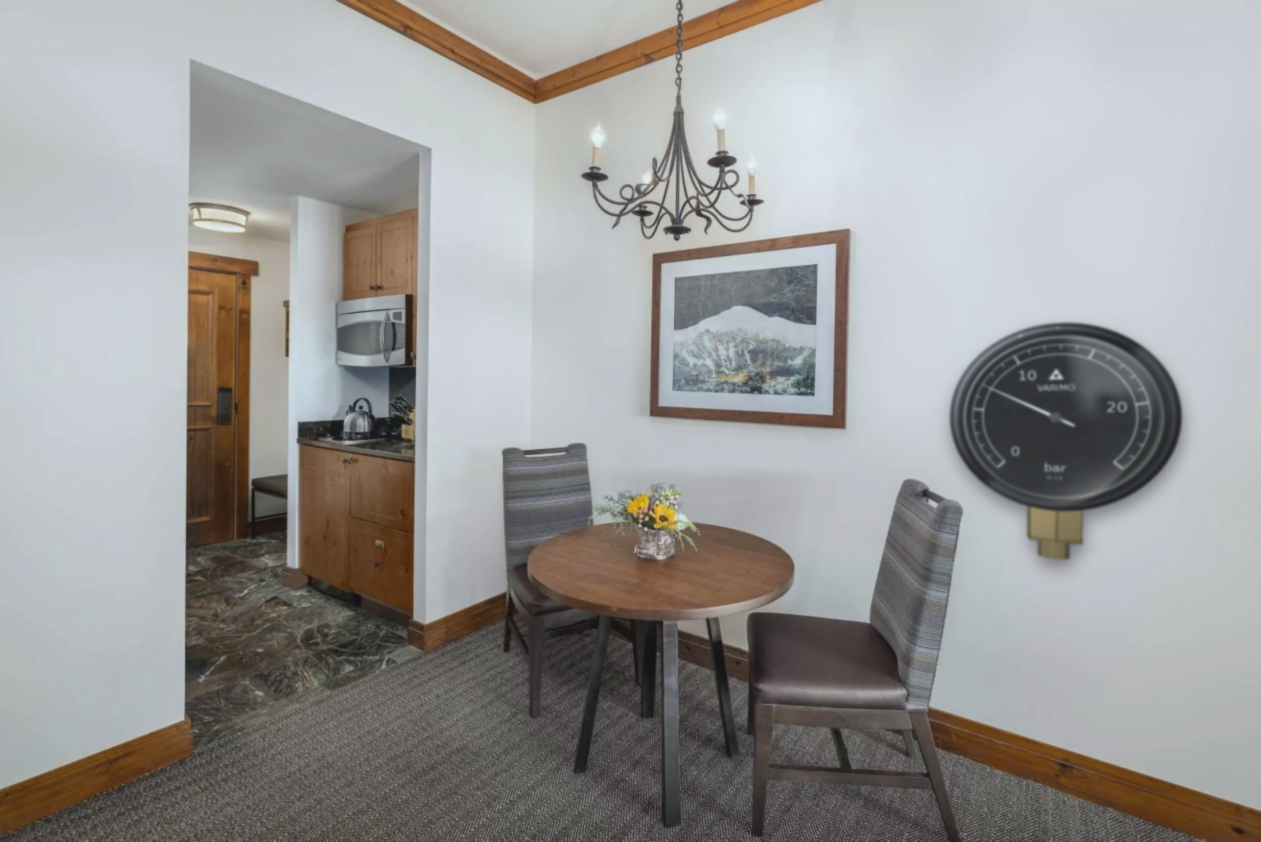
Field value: 7 bar
